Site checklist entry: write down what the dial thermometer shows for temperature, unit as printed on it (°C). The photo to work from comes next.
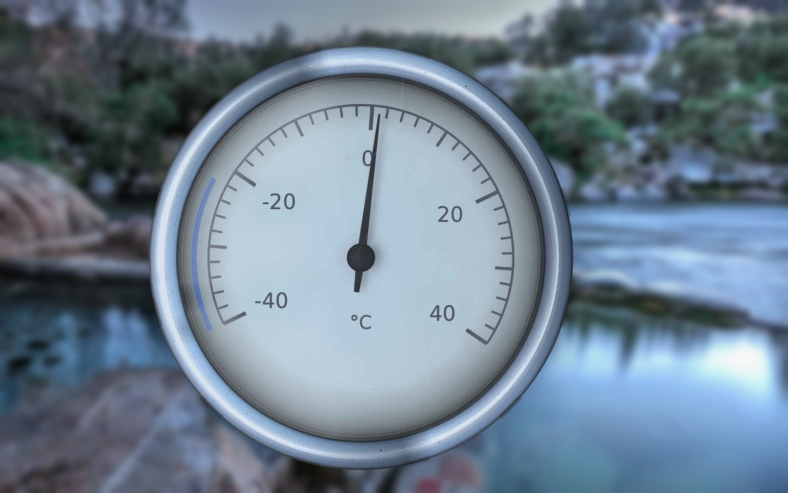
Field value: 1 °C
